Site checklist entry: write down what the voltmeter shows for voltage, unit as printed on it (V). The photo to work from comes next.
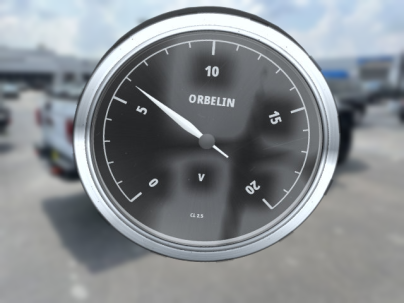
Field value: 6 V
